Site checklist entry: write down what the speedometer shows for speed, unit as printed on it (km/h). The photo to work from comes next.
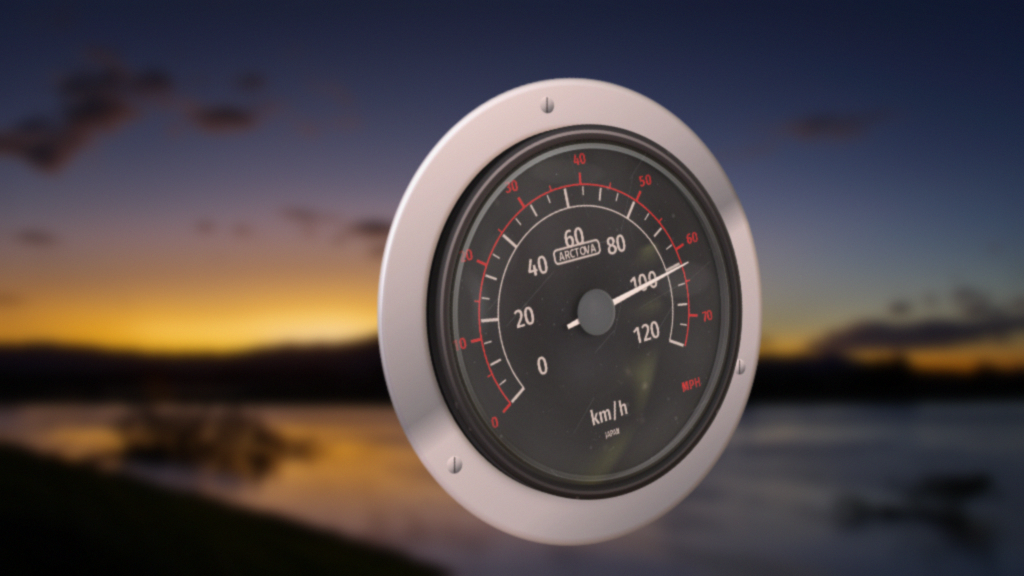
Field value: 100 km/h
